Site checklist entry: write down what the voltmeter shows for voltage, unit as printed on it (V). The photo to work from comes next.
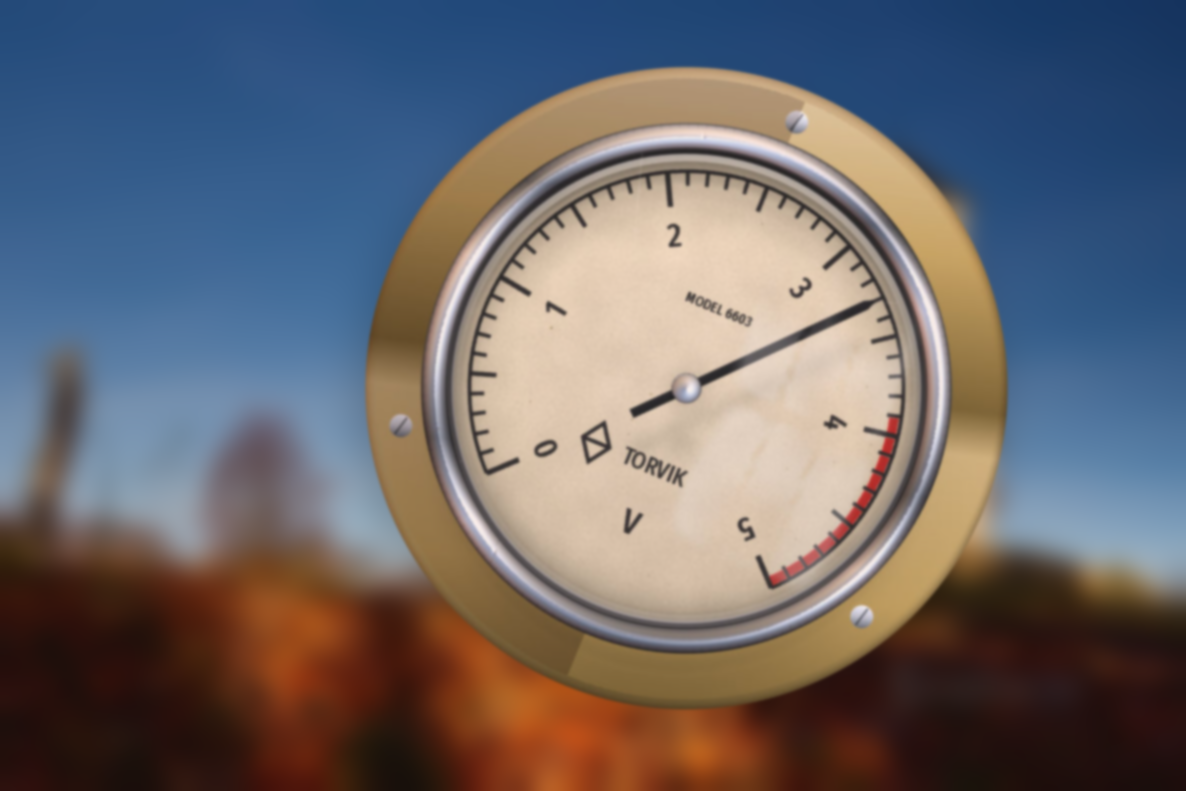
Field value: 3.3 V
